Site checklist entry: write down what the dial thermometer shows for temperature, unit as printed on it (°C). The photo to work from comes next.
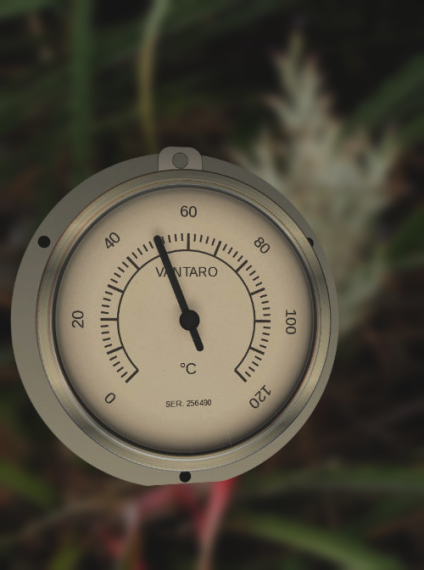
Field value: 50 °C
